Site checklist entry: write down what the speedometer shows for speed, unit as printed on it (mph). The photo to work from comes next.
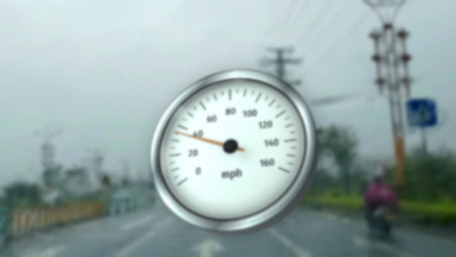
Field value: 35 mph
